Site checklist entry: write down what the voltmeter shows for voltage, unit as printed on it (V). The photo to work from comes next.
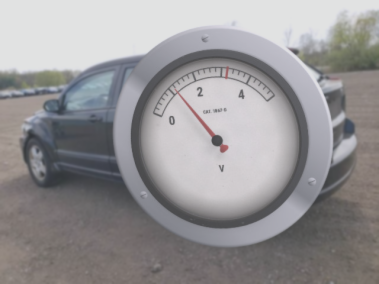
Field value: 1.2 V
